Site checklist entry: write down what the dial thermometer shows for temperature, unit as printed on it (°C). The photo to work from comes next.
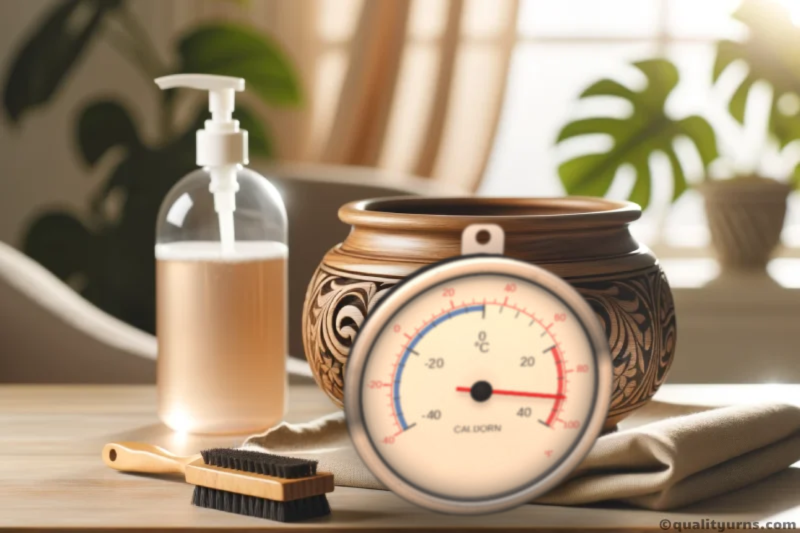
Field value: 32 °C
